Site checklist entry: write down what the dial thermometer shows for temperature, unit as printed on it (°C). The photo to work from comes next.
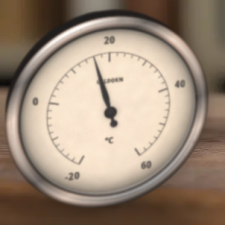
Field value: 16 °C
